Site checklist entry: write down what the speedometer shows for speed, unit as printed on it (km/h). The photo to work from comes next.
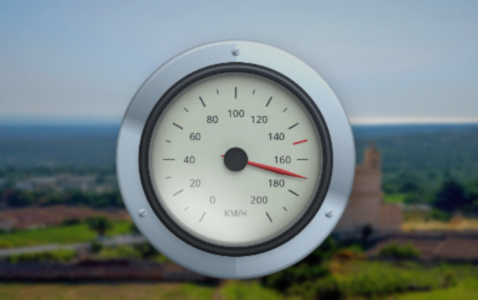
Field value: 170 km/h
